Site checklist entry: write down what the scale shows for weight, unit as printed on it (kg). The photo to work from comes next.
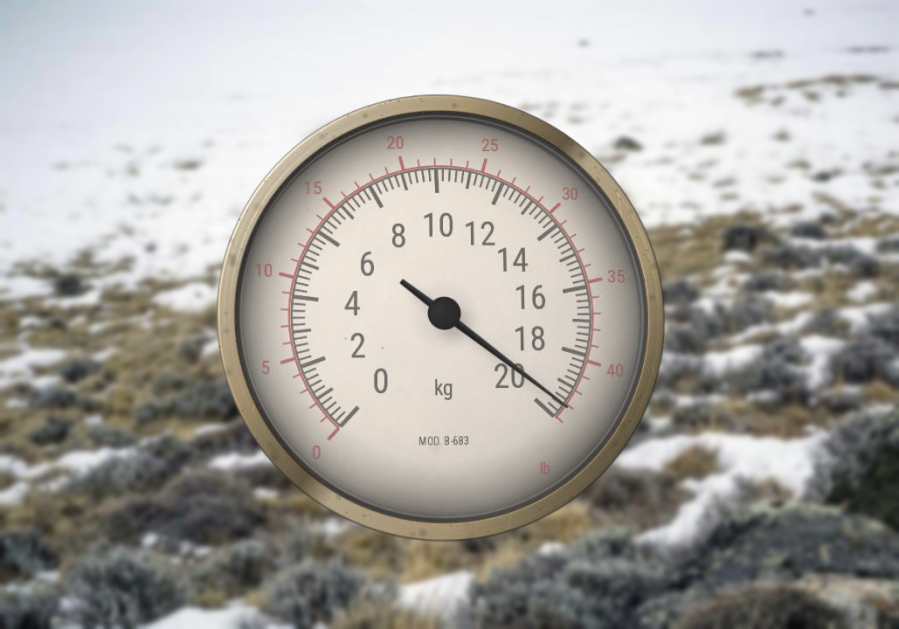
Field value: 19.6 kg
